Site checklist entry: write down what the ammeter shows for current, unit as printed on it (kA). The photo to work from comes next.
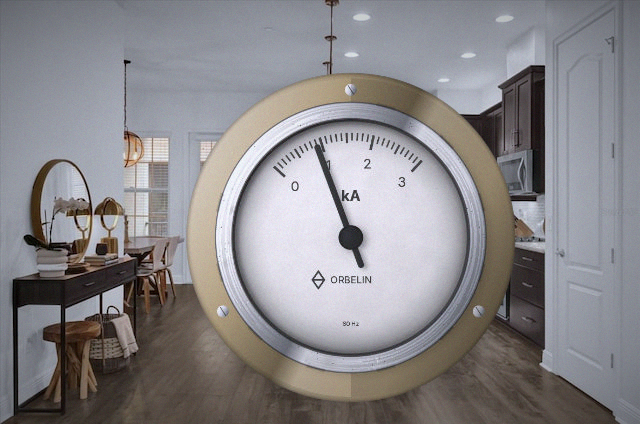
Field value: 0.9 kA
